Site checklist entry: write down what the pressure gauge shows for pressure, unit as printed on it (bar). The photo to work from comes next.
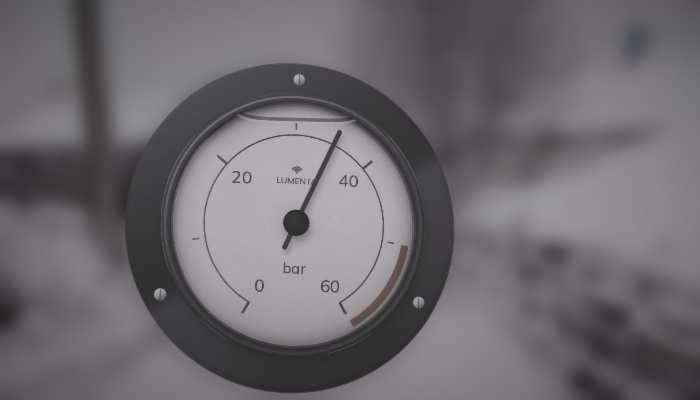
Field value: 35 bar
